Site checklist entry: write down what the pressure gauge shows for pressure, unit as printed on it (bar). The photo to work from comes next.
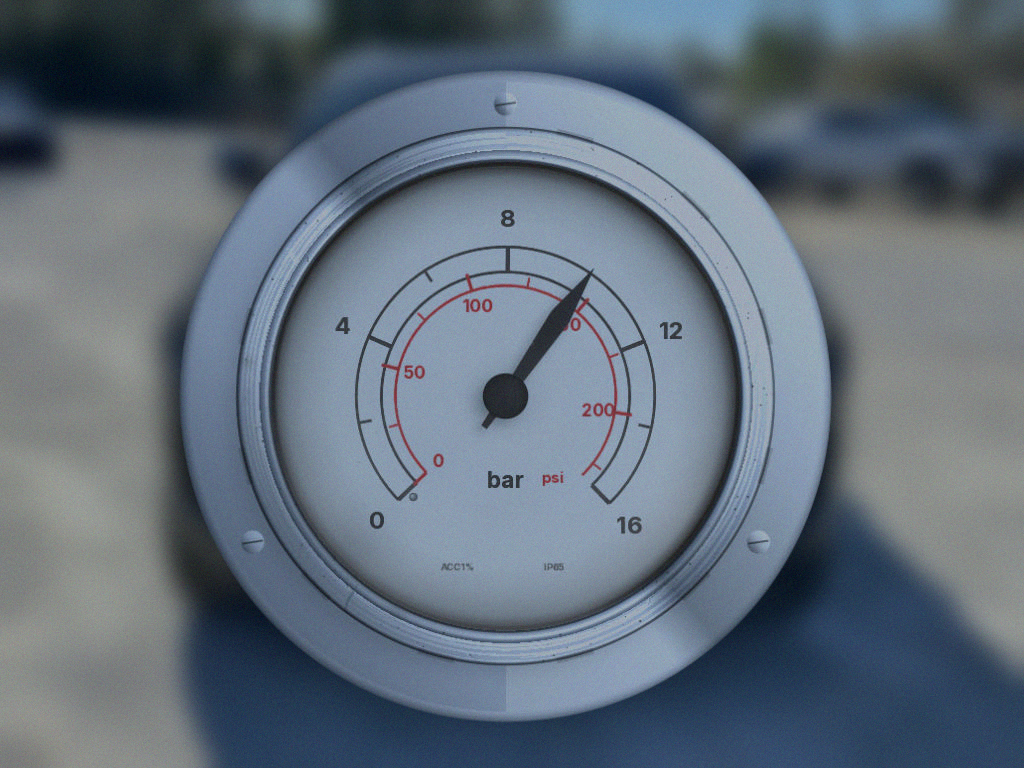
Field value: 10 bar
